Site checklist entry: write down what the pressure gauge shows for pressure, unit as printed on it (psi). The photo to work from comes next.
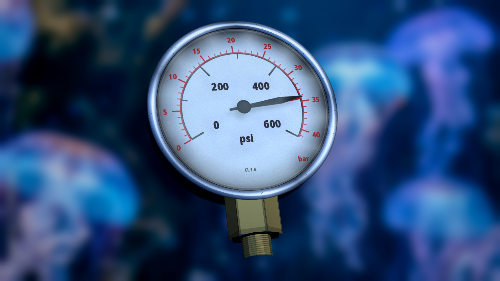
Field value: 500 psi
